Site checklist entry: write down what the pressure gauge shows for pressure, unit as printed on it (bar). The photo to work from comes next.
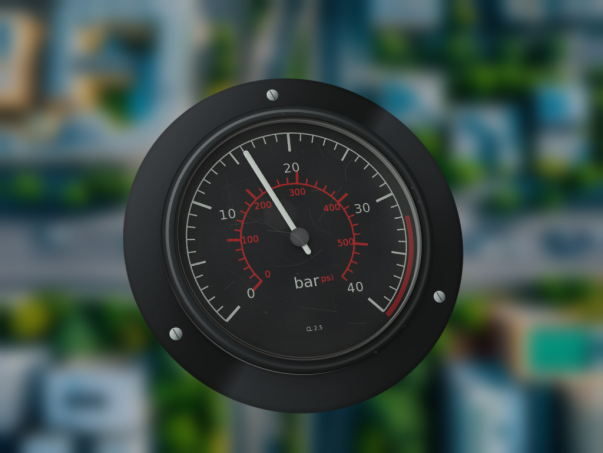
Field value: 16 bar
